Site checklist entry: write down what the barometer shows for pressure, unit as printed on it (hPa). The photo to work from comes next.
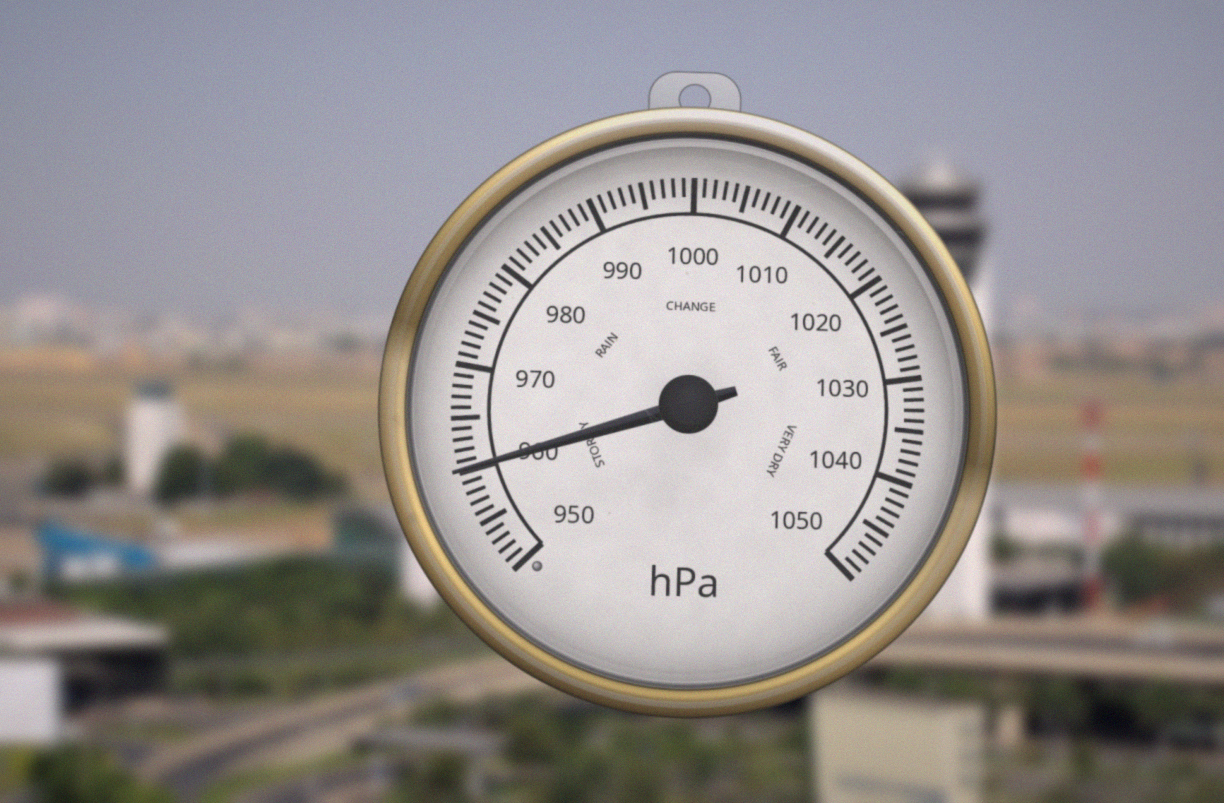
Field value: 960 hPa
